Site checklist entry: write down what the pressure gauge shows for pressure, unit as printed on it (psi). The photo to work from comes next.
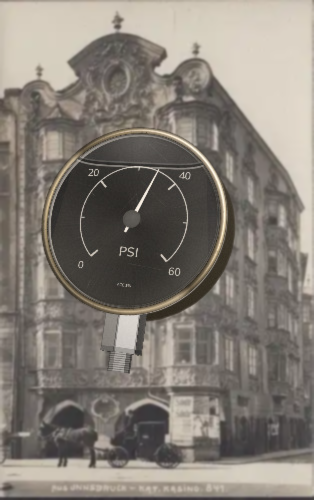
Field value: 35 psi
